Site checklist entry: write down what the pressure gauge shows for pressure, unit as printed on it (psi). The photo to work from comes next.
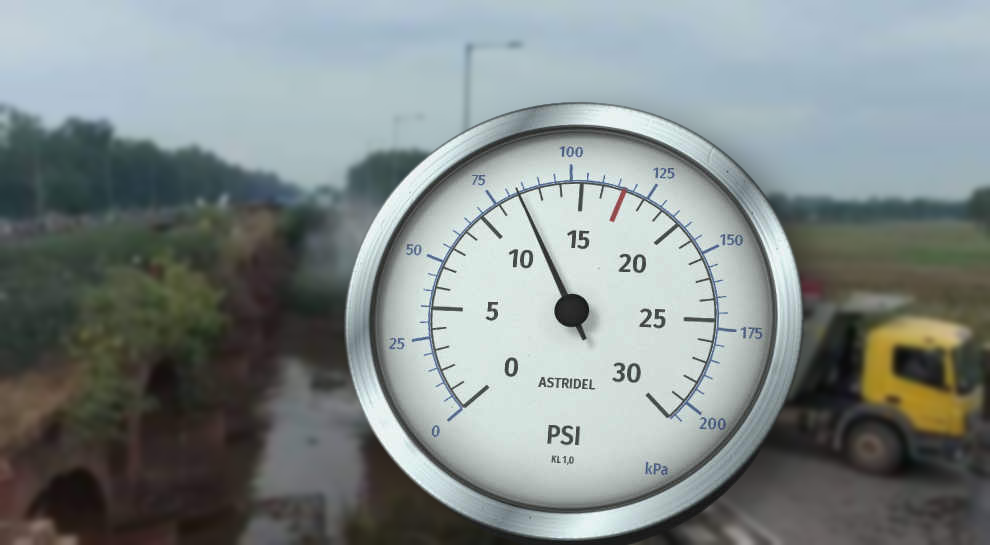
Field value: 12 psi
